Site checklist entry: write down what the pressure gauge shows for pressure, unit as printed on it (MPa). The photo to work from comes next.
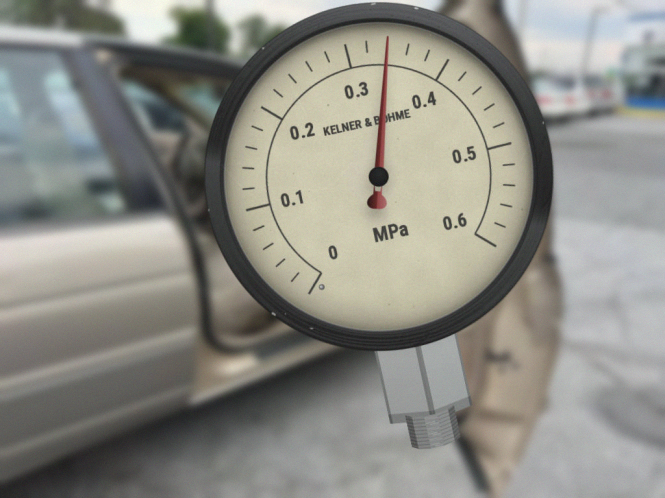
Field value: 0.34 MPa
